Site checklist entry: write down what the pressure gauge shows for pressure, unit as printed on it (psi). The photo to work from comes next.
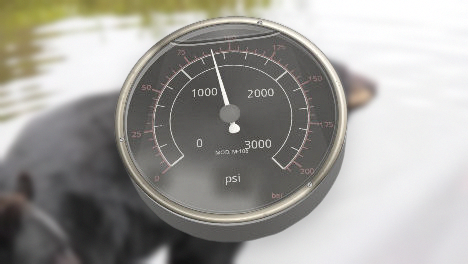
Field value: 1300 psi
